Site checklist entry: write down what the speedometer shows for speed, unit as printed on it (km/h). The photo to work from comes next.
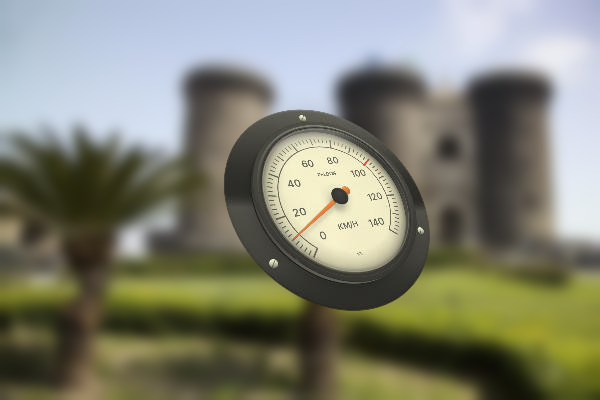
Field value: 10 km/h
